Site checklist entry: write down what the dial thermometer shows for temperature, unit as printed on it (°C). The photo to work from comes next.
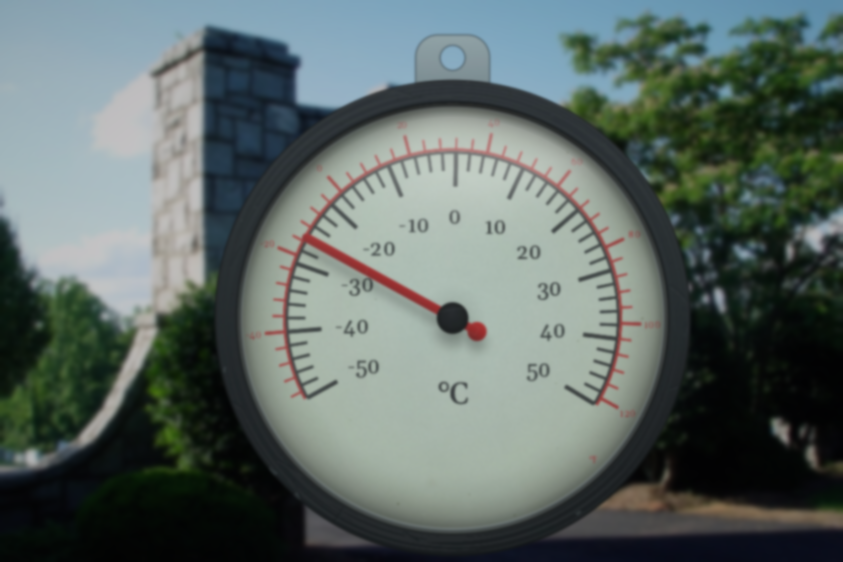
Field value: -26 °C
